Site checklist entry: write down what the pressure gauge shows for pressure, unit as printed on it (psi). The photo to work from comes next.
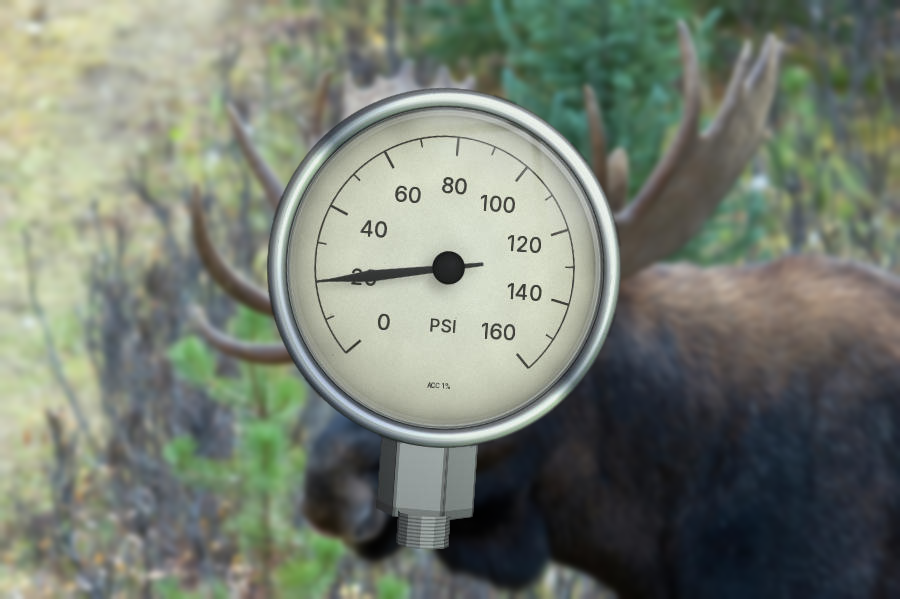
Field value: 20 psi
